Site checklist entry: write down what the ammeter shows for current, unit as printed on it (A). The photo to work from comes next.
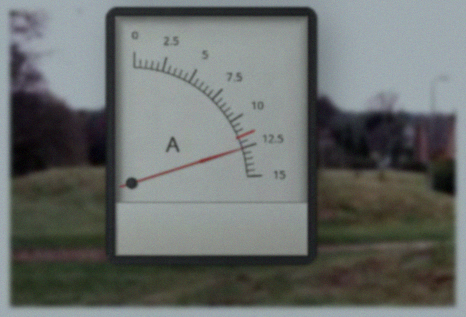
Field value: 12.5 A
